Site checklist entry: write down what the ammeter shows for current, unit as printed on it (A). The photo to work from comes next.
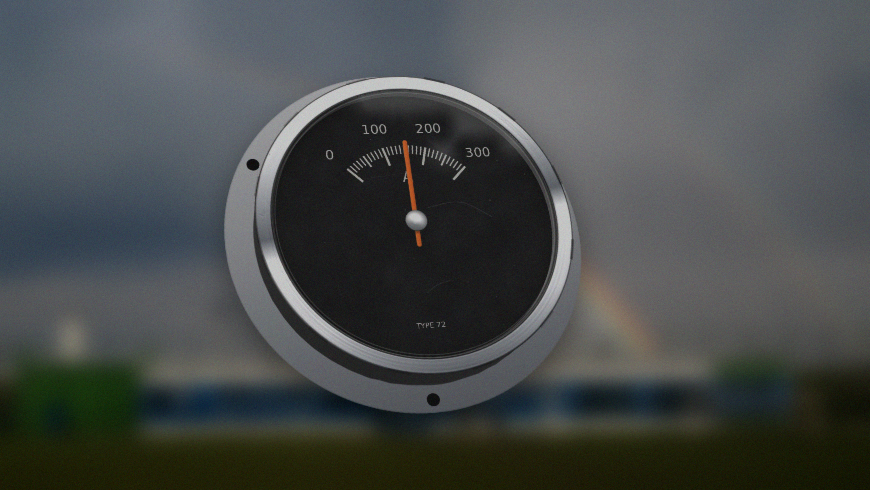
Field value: 150 A
